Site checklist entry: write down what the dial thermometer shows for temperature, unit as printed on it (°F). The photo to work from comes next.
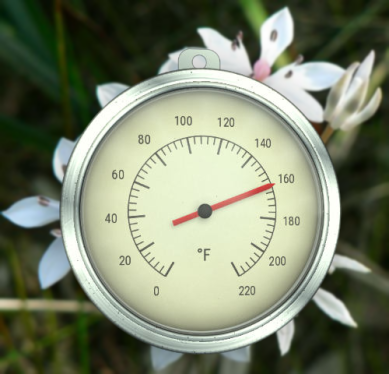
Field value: 160 °F
